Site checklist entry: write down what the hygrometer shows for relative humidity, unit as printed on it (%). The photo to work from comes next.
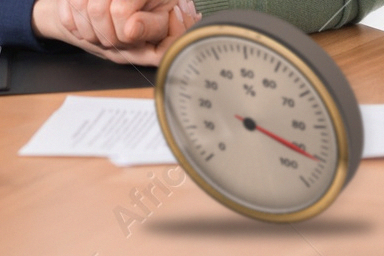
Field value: 90 %
